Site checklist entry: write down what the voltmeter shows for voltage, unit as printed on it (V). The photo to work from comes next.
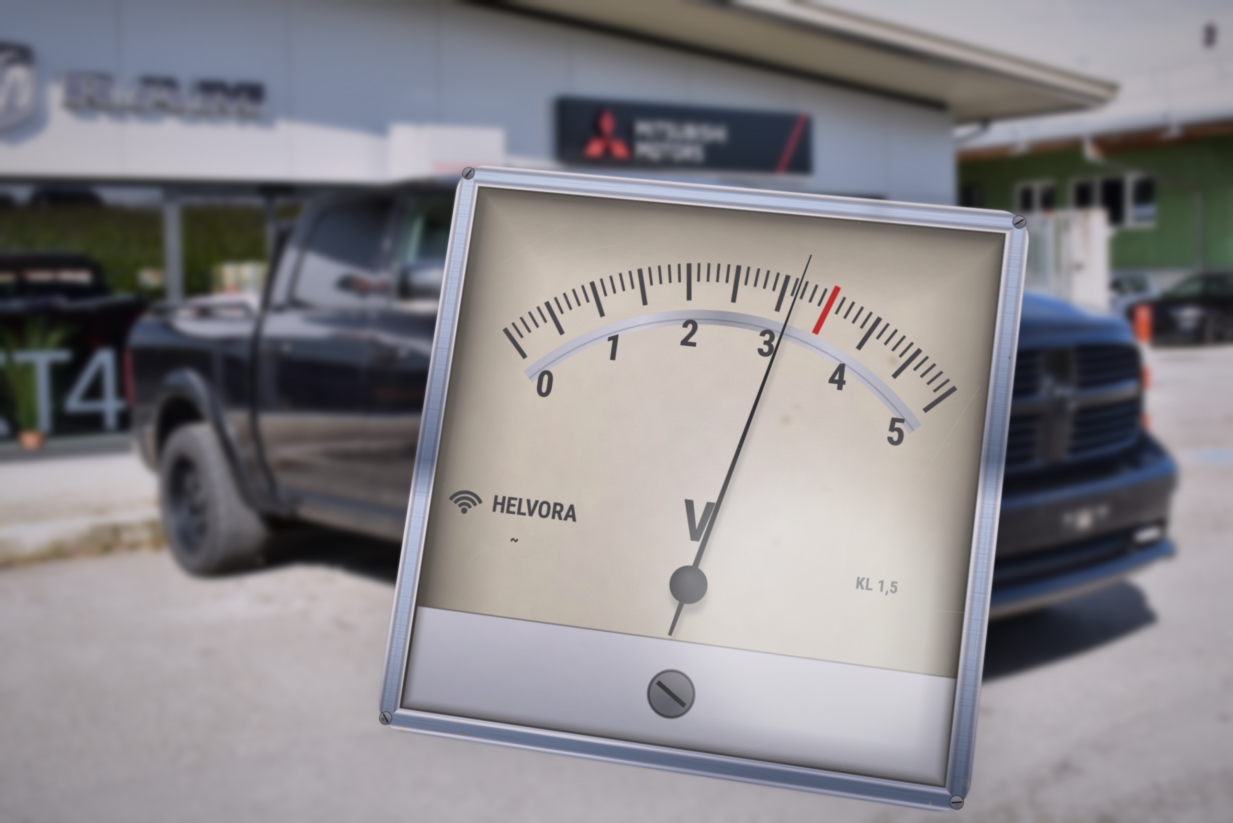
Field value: 3.15 V
